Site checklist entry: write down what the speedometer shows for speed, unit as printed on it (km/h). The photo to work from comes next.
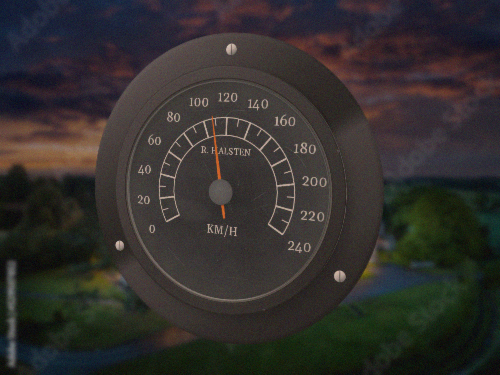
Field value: 110 km/h
